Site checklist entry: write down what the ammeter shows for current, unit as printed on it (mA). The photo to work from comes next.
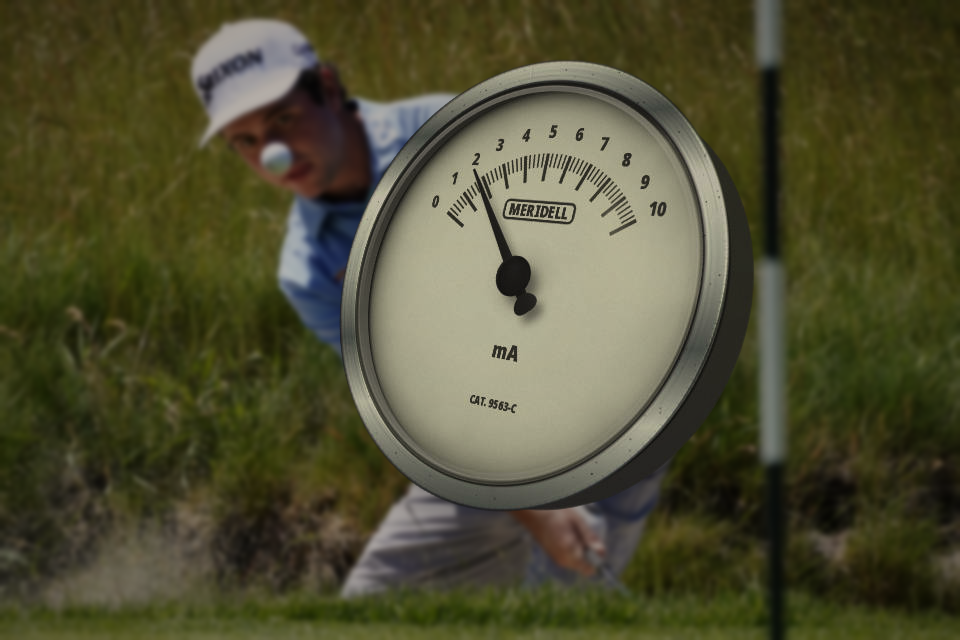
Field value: 2 mA
